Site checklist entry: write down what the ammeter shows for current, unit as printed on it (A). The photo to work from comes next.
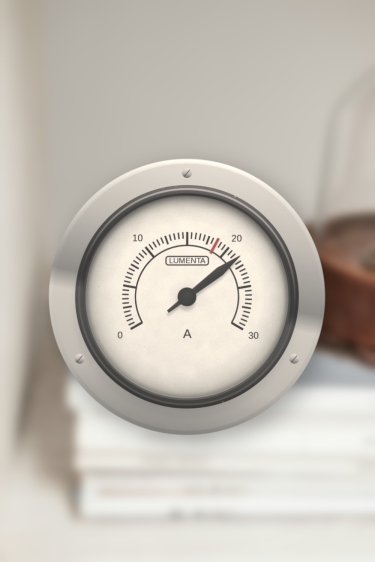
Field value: 21.5 A
